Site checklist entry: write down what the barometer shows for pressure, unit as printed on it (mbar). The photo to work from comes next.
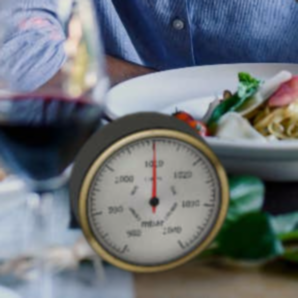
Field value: 1010 mbar
